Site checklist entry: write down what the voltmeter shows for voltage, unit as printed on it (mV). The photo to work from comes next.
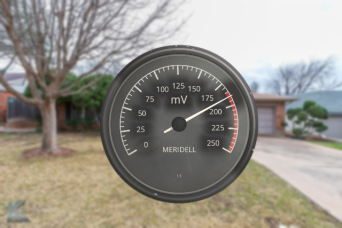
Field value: 190 mV
